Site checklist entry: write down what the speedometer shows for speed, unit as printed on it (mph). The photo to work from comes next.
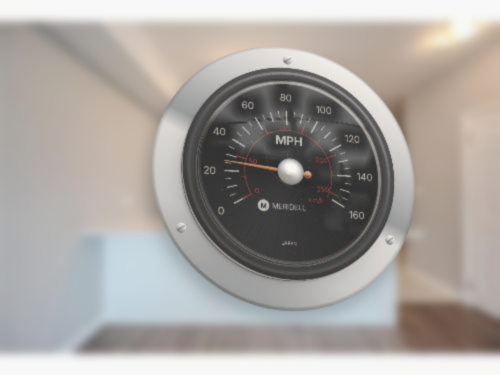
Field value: 25 mph
